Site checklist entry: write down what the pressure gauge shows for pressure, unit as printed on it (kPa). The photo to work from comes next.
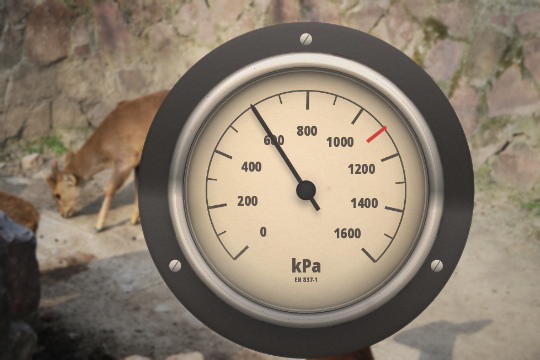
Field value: 600 kPa
